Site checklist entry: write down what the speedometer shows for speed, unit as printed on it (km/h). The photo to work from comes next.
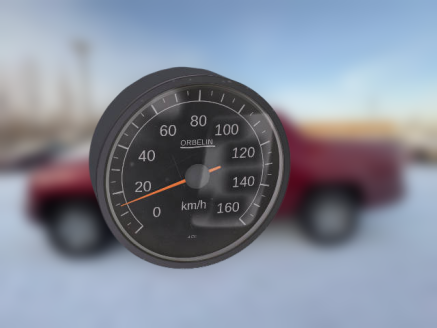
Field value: 15 km/h
